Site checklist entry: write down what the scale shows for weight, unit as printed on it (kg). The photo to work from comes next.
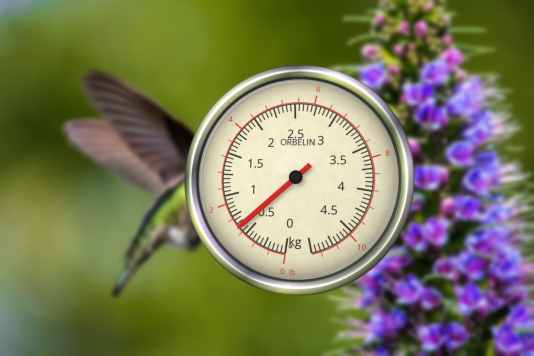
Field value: 0.6 kg
